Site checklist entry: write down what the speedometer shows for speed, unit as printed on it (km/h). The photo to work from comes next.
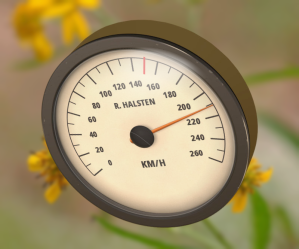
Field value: 210 km/h
